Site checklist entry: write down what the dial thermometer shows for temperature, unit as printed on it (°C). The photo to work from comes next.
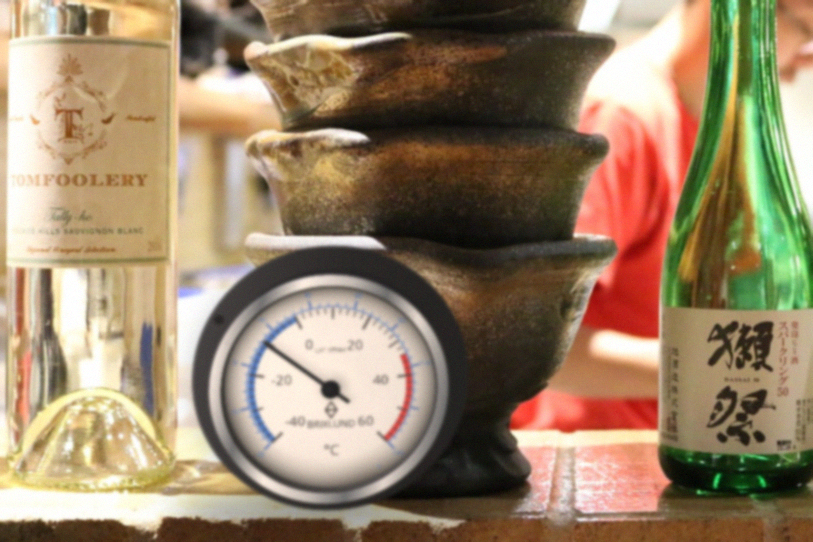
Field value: -10 °C
